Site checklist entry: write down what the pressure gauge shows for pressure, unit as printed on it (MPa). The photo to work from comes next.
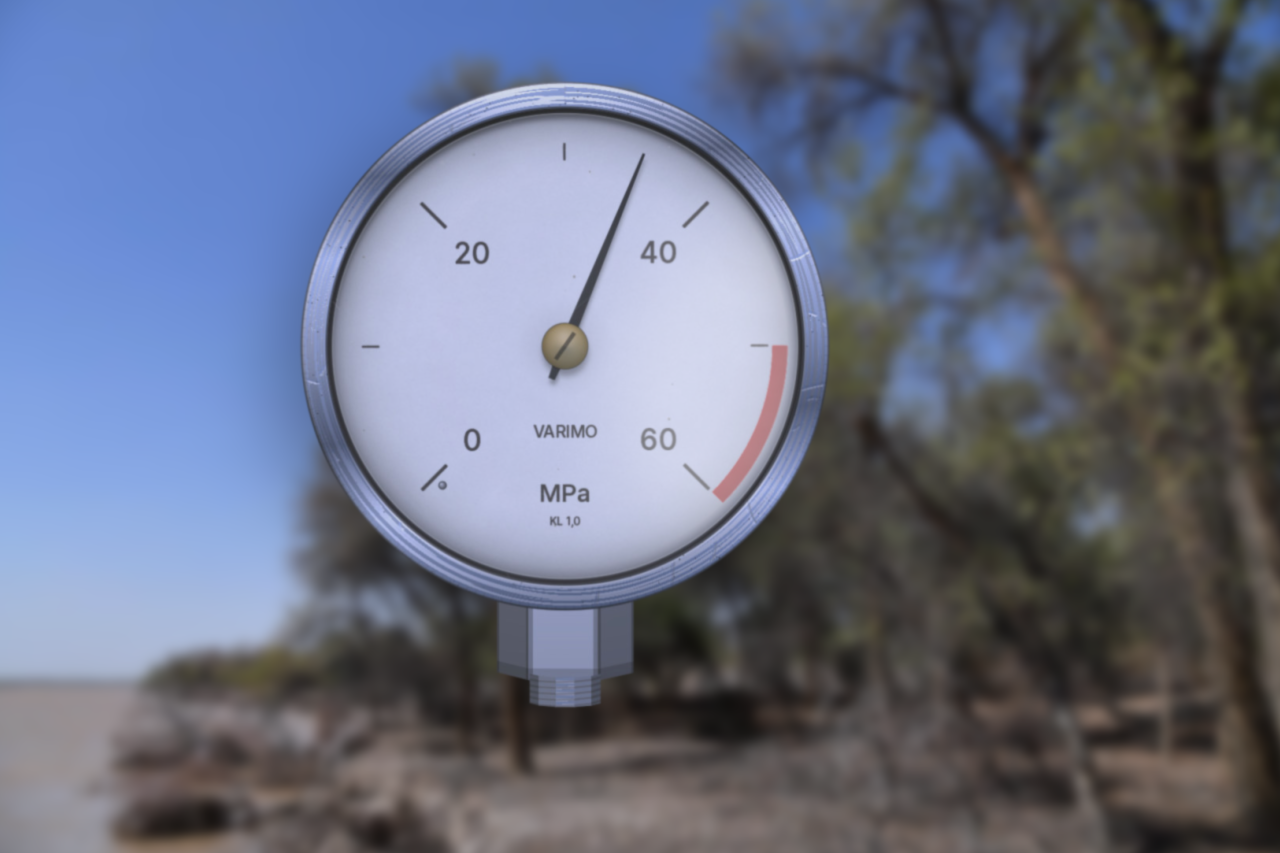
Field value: 35 MPa
